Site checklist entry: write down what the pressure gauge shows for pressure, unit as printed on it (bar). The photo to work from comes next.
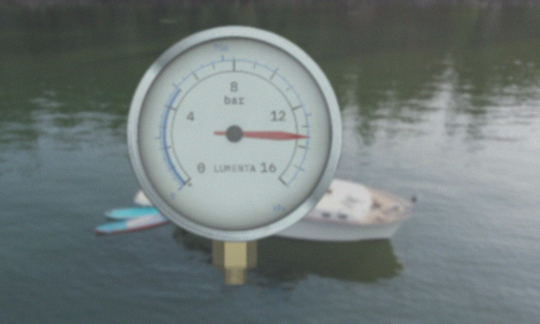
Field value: 13.5 bar
